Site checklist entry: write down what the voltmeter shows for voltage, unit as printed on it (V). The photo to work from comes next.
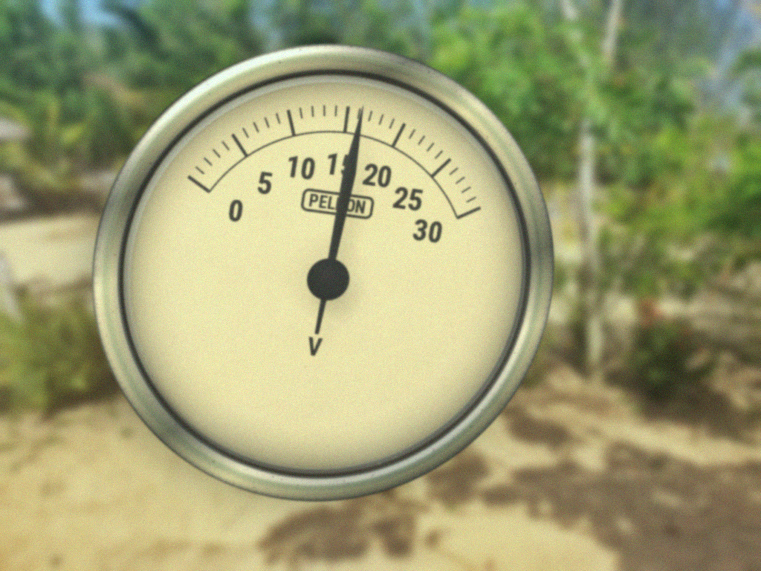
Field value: 16 V
